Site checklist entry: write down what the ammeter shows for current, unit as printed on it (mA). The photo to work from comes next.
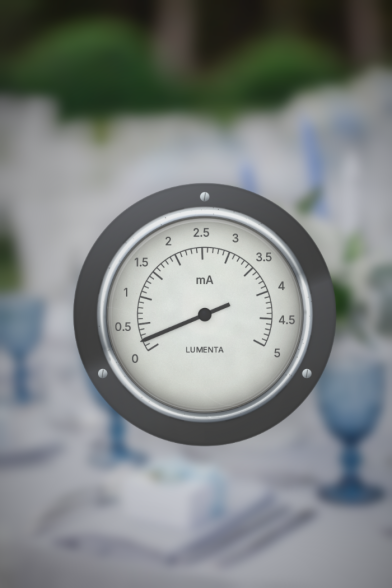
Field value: 0.2 mA
